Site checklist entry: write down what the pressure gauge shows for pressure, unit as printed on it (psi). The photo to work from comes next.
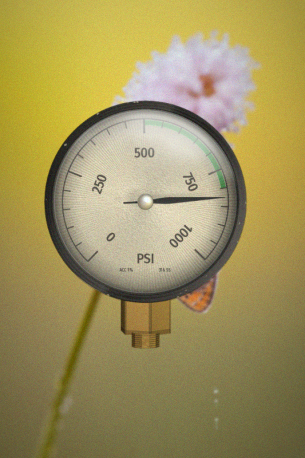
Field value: 825 psi
